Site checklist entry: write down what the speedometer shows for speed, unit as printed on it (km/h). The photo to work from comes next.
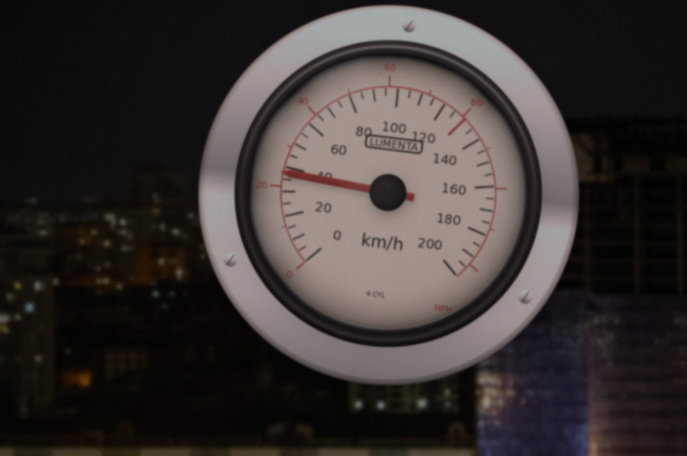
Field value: 37.5 km/h
